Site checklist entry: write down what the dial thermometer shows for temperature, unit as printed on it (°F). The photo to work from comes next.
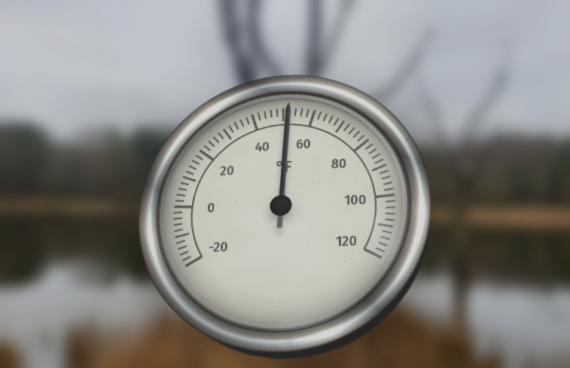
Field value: 52 °F
